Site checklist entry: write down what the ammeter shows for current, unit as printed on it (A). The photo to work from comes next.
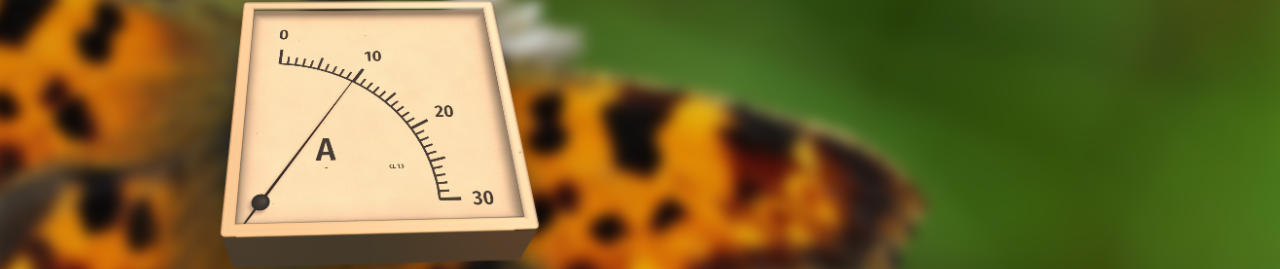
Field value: 10 A
